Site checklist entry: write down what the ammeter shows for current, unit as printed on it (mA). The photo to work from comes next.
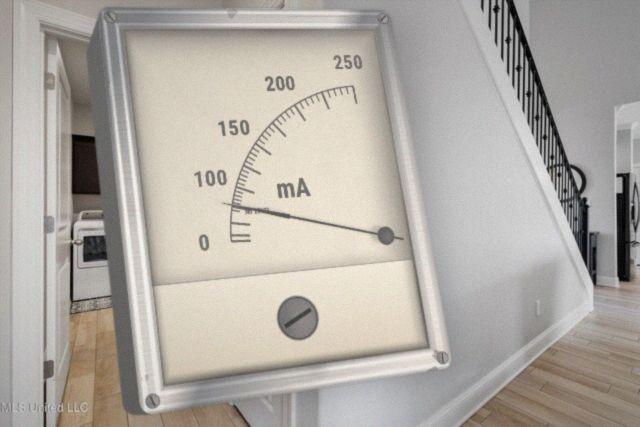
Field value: 75 mA
